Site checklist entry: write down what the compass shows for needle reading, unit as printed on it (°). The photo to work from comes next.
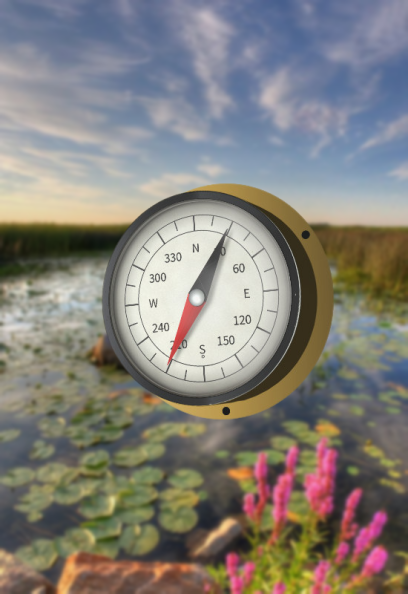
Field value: 210 °
